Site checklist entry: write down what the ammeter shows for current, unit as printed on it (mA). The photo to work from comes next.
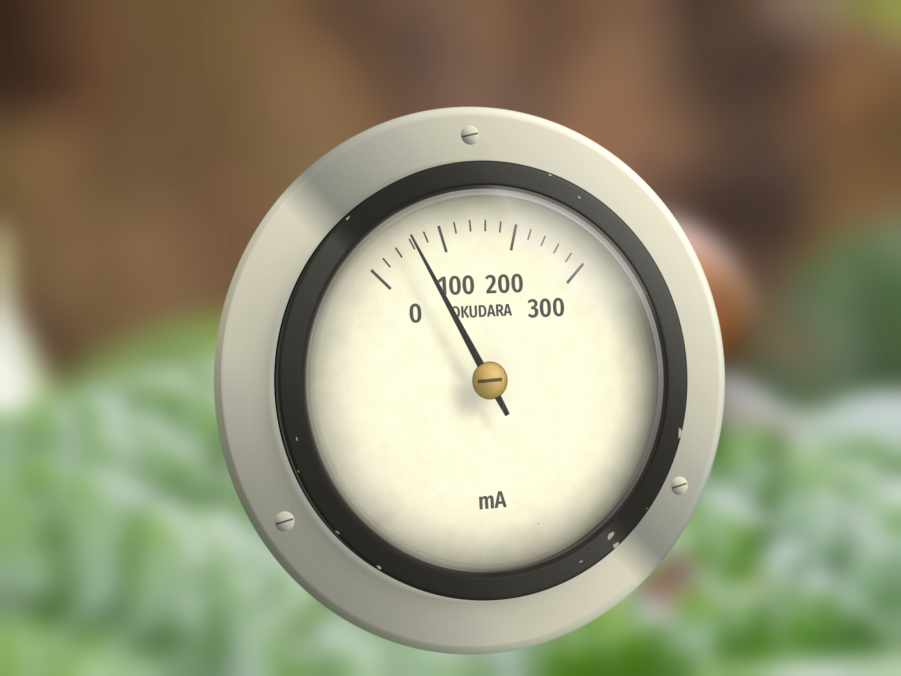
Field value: 60 mA
